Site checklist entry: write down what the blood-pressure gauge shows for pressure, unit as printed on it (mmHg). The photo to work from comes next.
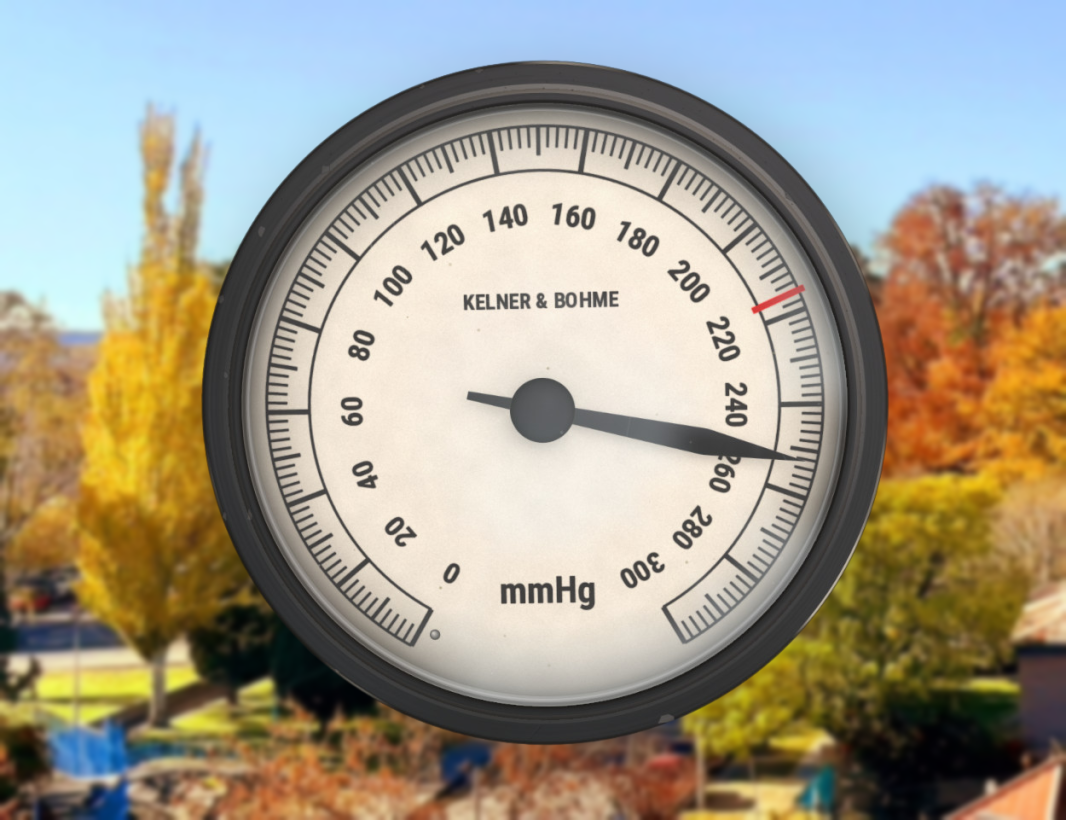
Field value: 252 mmHg
